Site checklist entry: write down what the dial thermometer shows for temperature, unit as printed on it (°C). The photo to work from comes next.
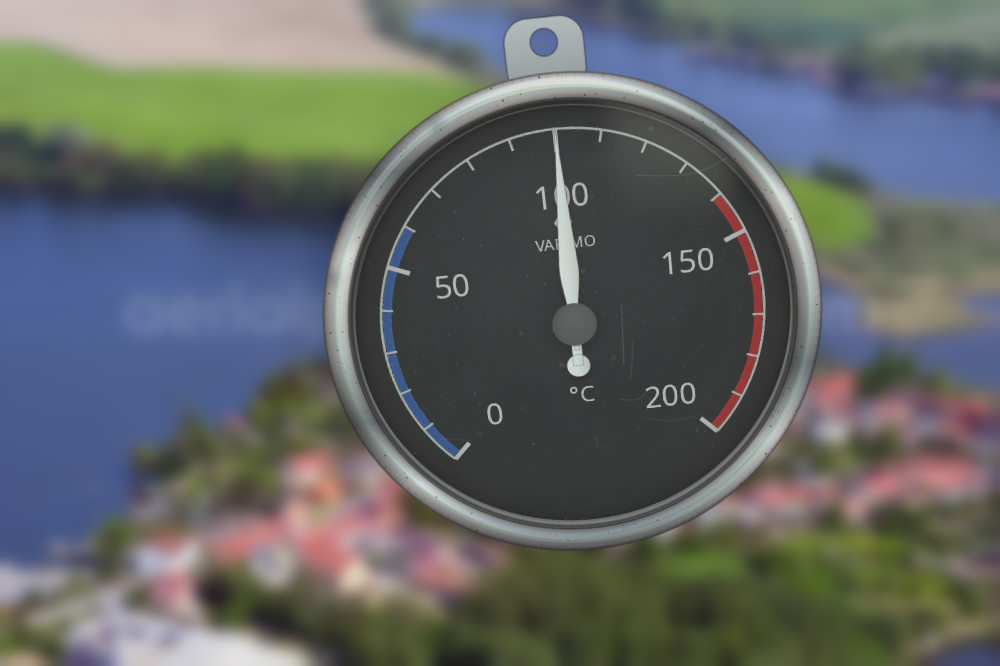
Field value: 100 °C
